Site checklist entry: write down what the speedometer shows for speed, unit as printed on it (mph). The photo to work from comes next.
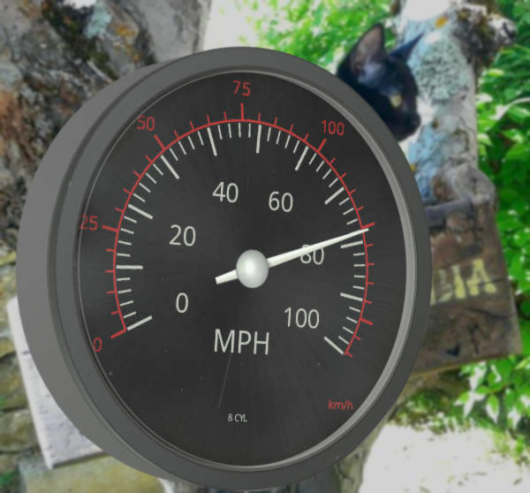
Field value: 78 mph
